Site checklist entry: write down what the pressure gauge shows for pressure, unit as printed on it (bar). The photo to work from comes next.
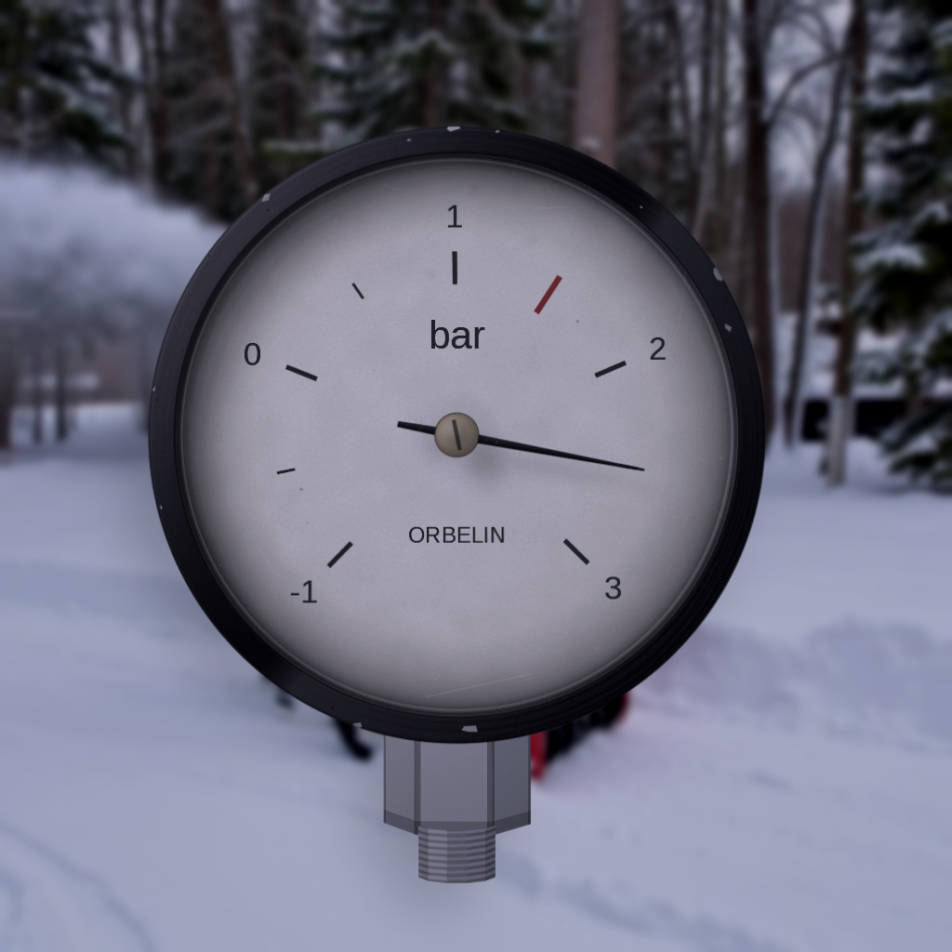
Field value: 2.5 bar
